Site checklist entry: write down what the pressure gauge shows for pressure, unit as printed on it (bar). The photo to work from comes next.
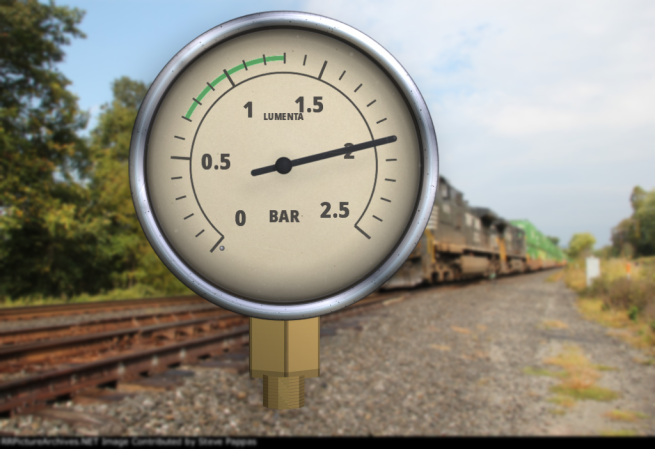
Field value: 2 bar
